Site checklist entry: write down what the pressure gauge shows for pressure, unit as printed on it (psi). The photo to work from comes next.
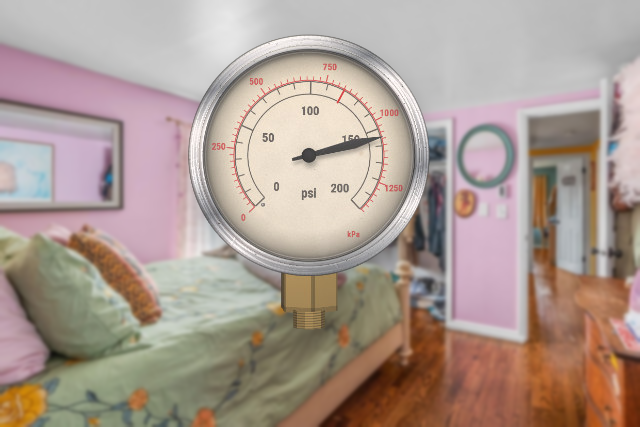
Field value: 155 psi
